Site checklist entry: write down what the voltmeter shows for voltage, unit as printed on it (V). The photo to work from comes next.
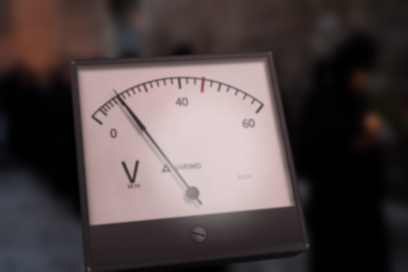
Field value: 20 V
